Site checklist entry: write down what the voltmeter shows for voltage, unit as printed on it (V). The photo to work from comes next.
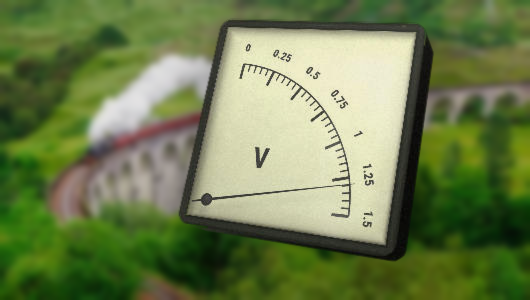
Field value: 1.3 V
